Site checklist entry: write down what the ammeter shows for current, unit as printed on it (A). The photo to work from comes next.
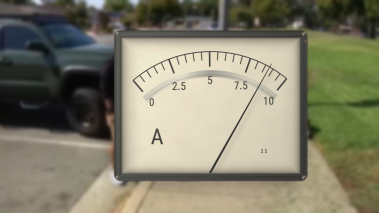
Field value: 8.75 A
